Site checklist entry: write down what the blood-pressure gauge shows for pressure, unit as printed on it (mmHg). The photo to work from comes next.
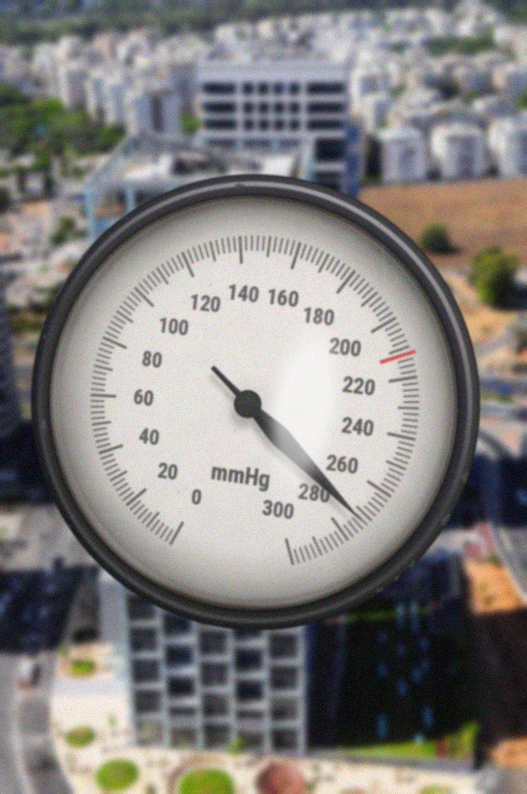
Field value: 272 mmHg
